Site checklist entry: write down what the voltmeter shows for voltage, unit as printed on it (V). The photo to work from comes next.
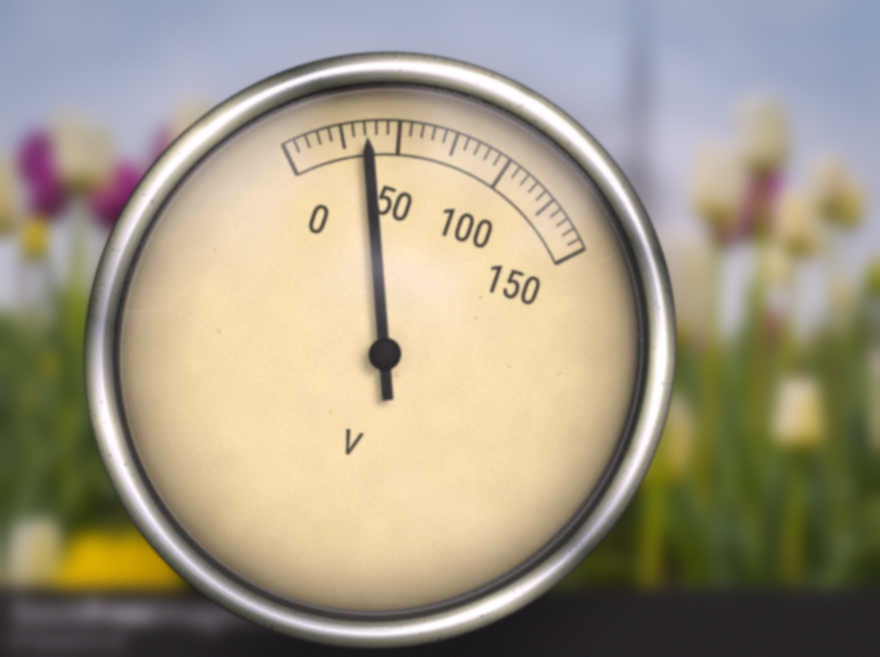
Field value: 35 V
